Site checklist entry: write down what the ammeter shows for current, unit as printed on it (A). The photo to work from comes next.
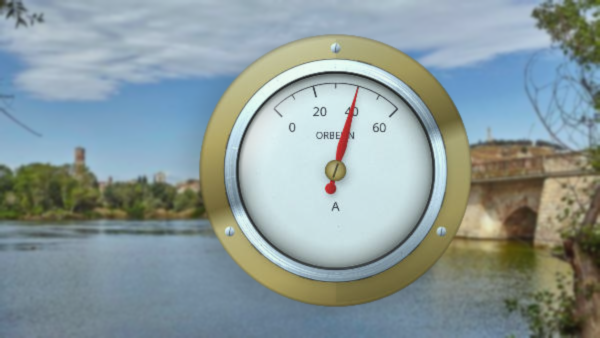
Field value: 40 A
